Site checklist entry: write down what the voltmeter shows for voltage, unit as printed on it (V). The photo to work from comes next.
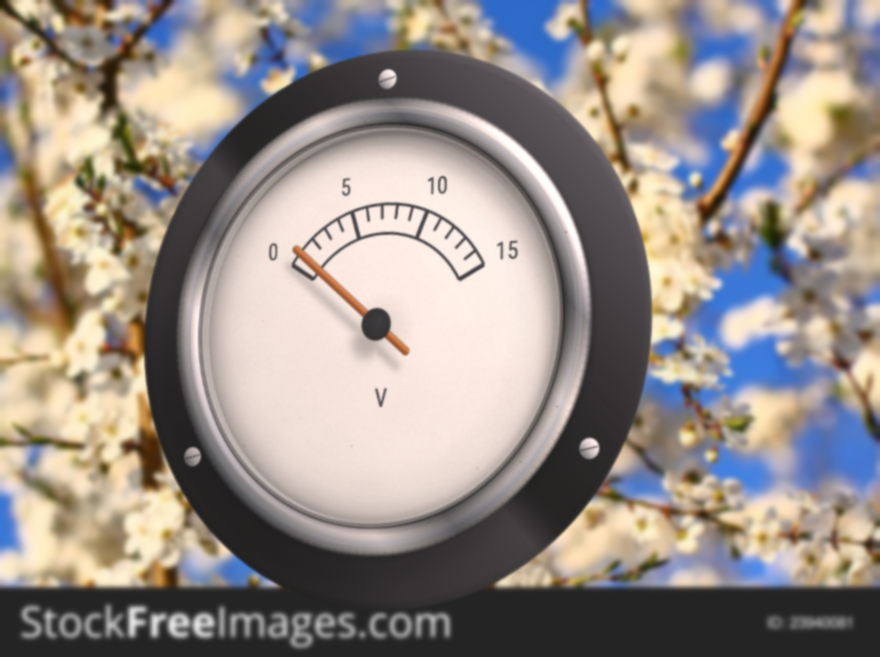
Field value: 1 V
